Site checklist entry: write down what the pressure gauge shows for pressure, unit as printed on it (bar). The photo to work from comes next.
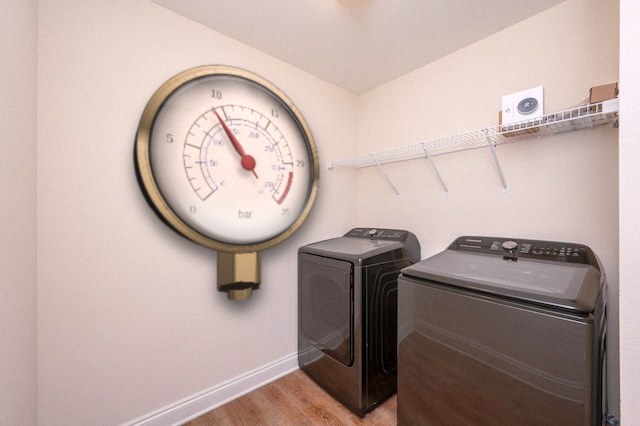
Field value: 9 bar
